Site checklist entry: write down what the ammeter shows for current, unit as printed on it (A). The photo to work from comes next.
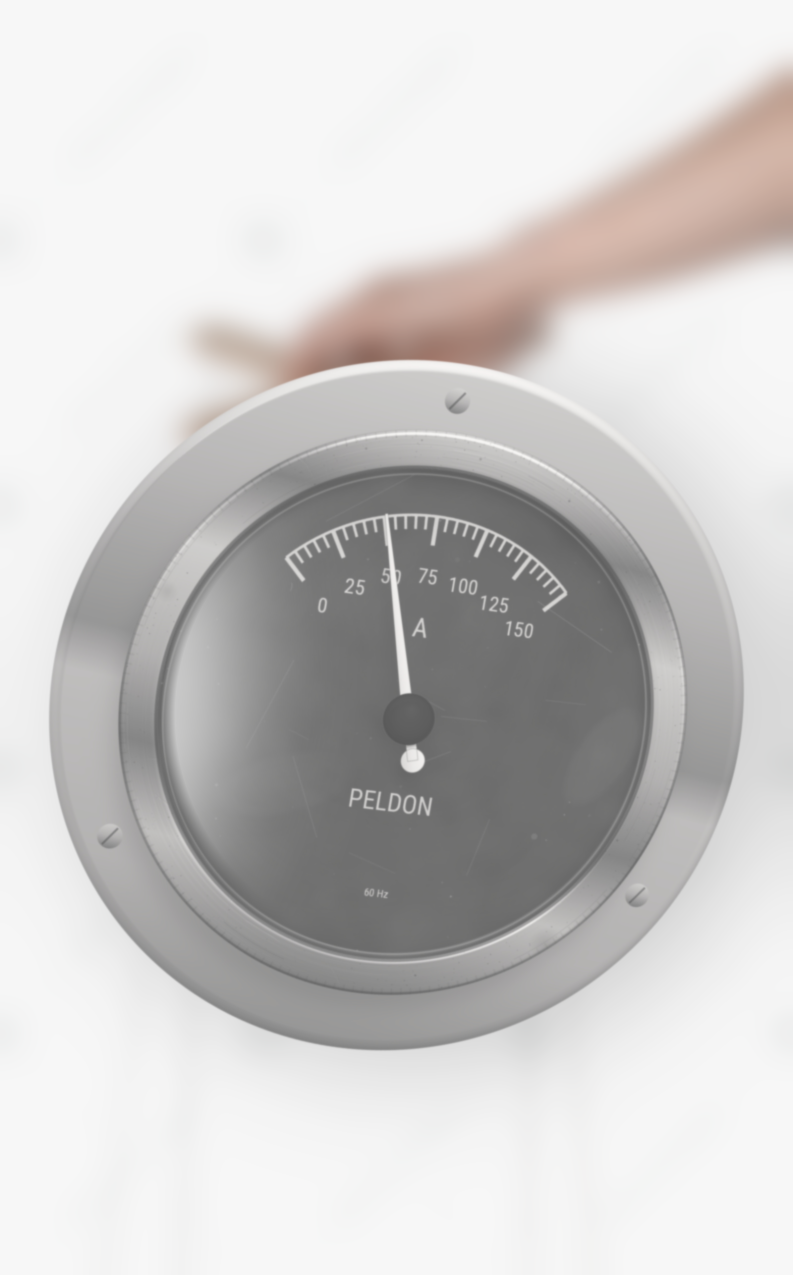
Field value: 50 A
